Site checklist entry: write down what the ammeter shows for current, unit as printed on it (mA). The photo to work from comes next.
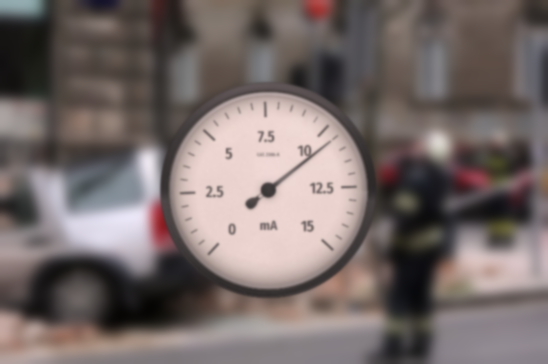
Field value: 10.5 mA
